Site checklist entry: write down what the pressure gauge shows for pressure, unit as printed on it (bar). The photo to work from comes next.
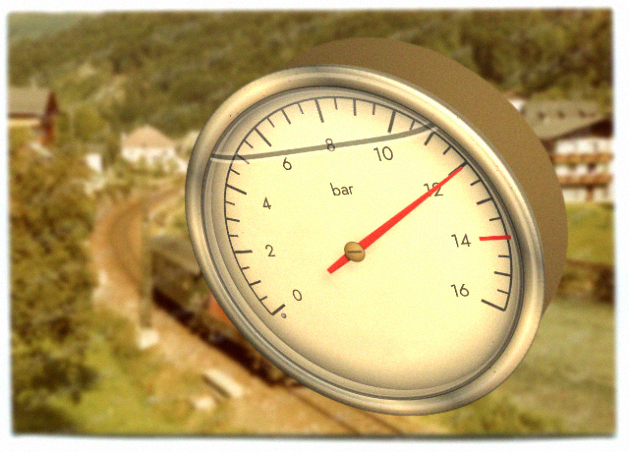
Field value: 12 bar
